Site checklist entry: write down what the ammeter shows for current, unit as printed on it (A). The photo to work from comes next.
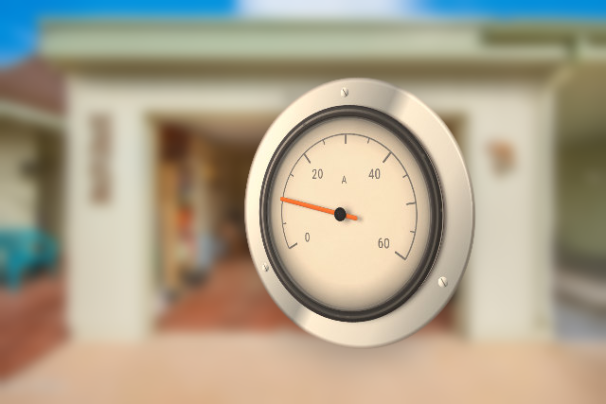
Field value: 10 A
